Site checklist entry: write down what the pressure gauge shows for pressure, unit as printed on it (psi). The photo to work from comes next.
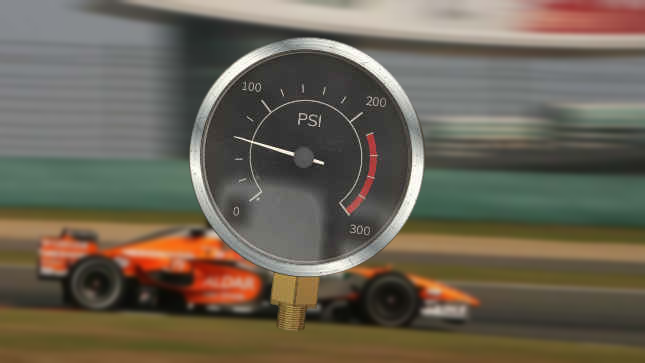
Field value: 60 psi
